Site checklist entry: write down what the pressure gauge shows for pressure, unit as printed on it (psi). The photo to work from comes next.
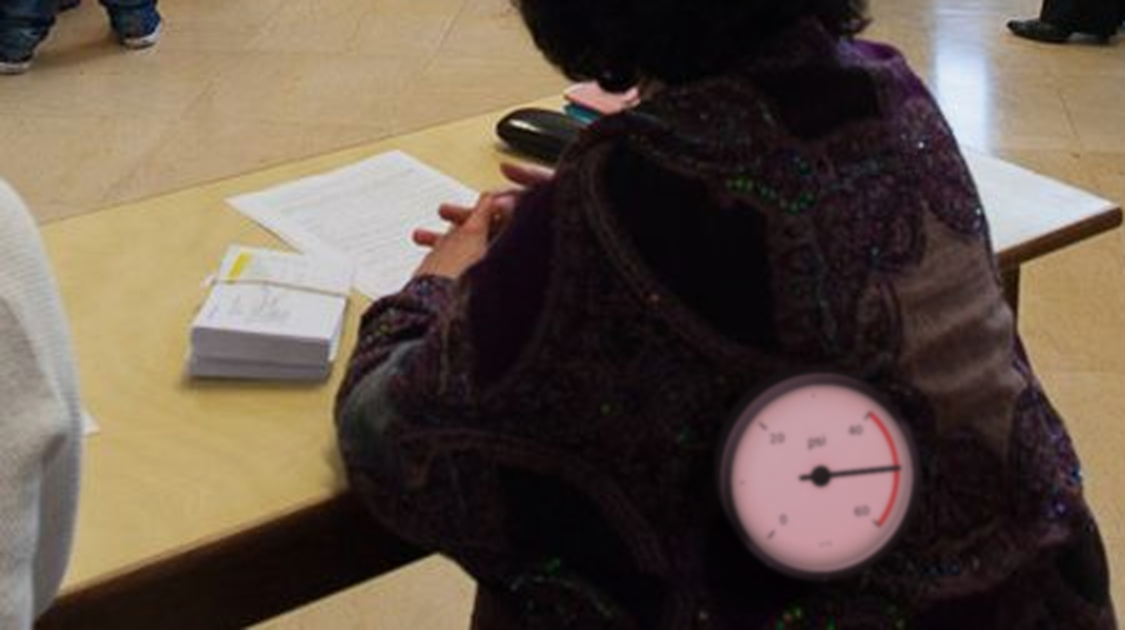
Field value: 50 psi
